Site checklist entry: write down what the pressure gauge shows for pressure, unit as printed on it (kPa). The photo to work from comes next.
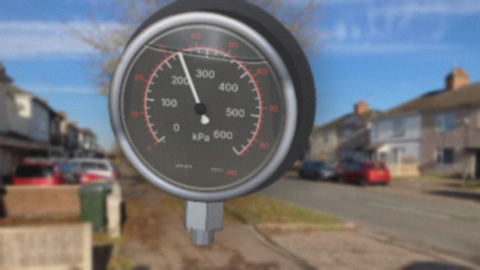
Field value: 240 kPa
